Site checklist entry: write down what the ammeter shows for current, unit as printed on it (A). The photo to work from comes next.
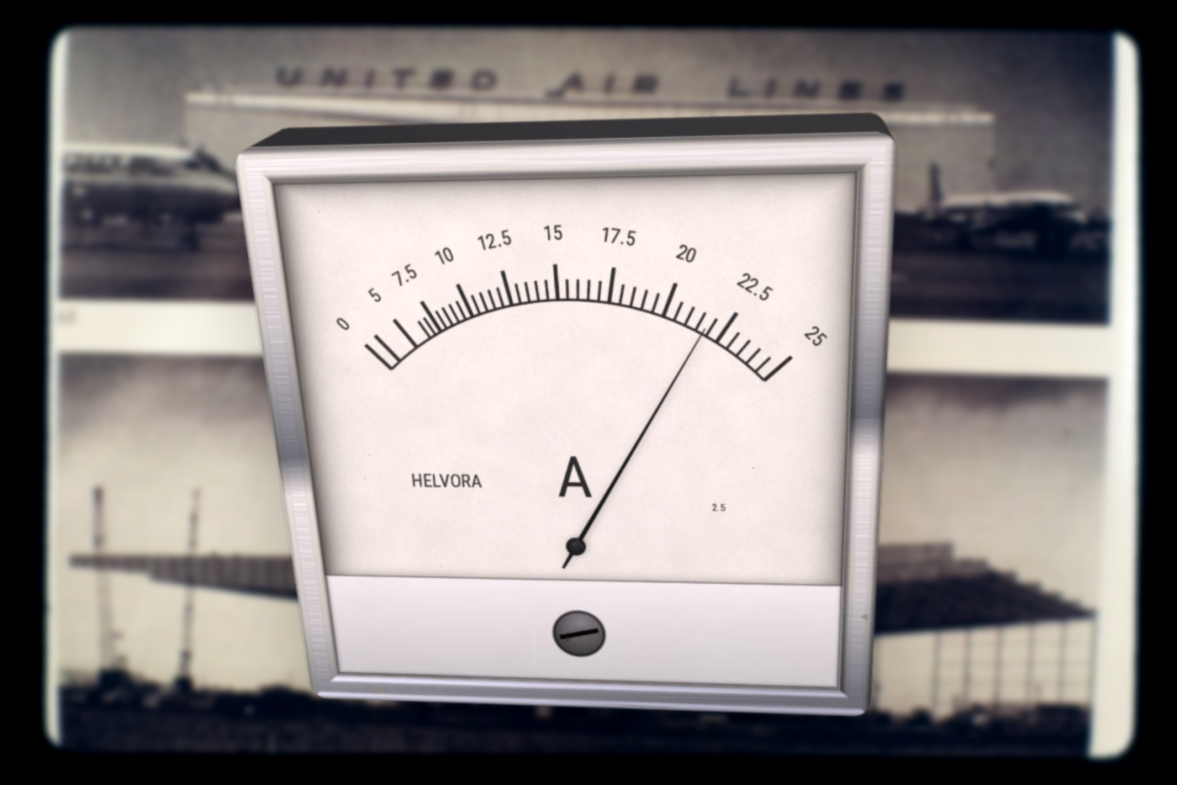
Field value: 21.75 A
